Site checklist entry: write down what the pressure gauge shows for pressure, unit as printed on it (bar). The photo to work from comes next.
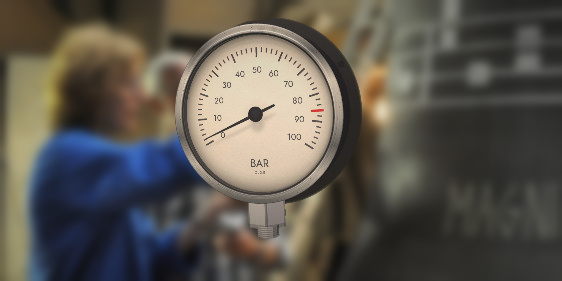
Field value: 2 bar
